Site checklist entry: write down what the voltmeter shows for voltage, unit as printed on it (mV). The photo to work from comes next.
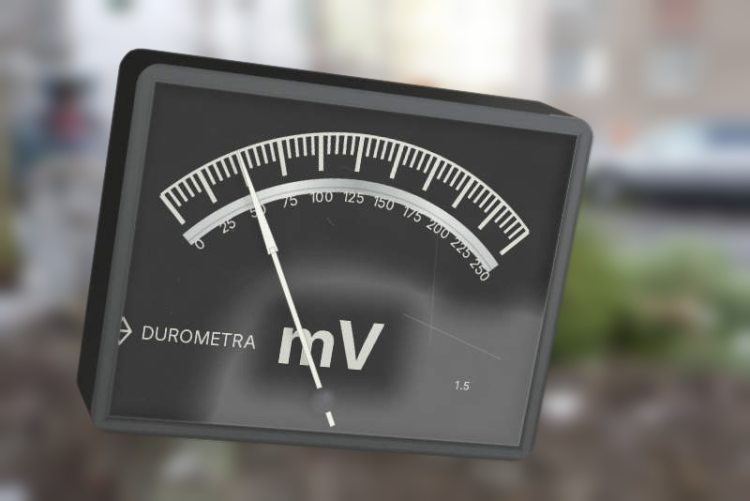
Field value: 50 mV
